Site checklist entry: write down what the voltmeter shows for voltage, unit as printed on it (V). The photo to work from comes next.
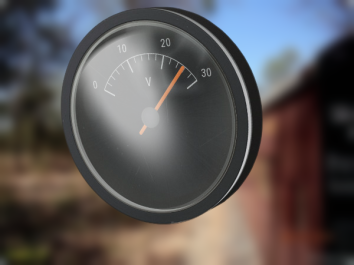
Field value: 26 V
